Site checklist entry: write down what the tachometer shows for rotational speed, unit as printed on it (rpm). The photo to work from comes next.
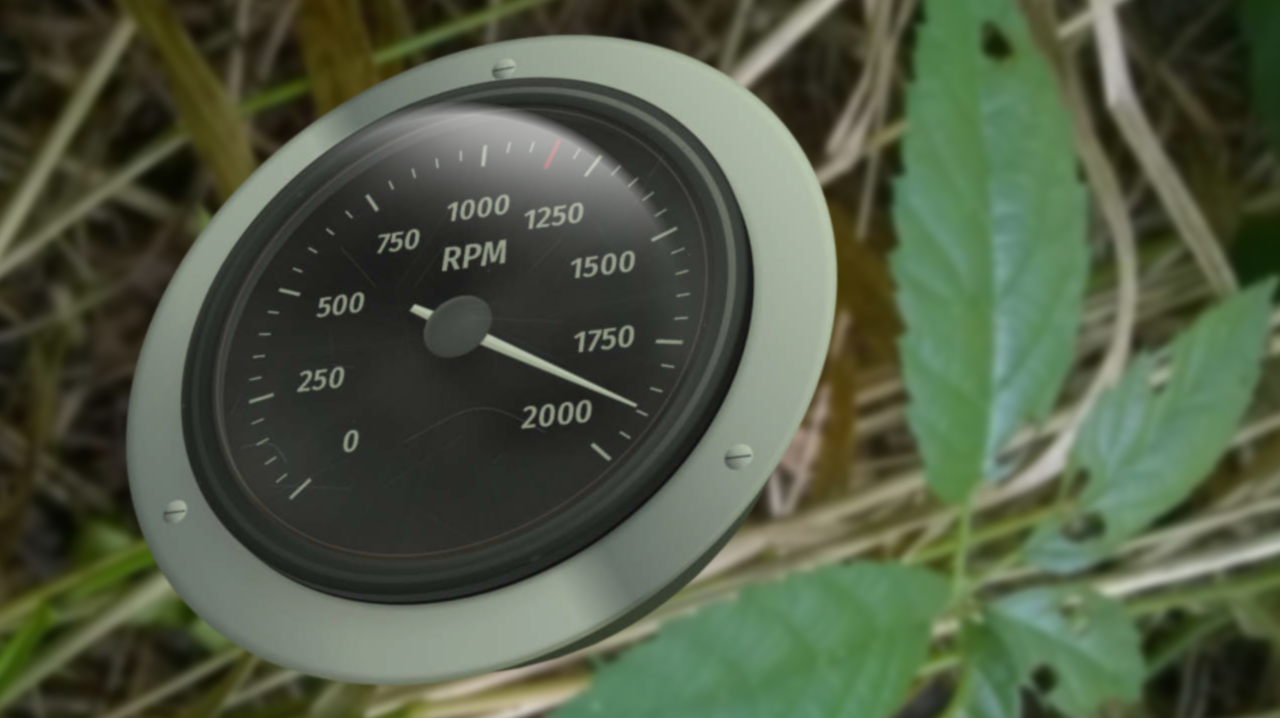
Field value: 1900 rpm
